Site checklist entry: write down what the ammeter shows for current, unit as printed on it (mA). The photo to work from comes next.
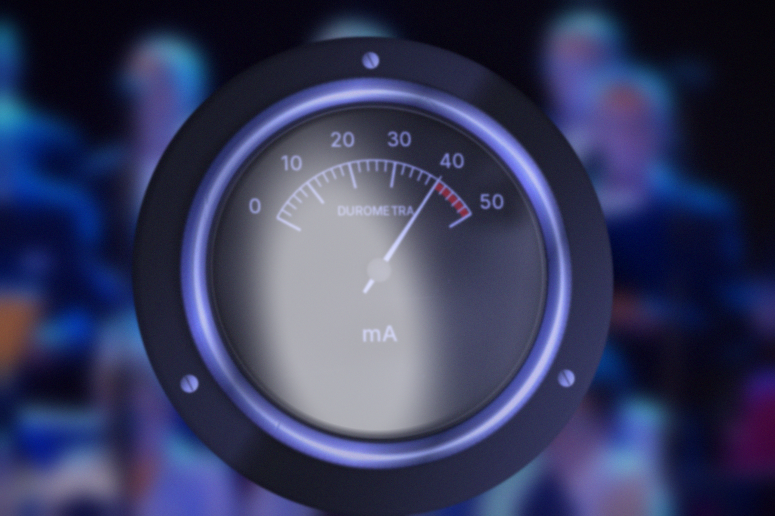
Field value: 40 mA
